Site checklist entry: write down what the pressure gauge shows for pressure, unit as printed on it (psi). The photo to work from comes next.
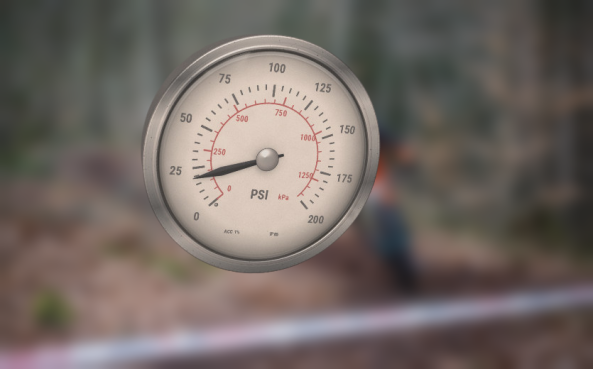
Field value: 20 psi
